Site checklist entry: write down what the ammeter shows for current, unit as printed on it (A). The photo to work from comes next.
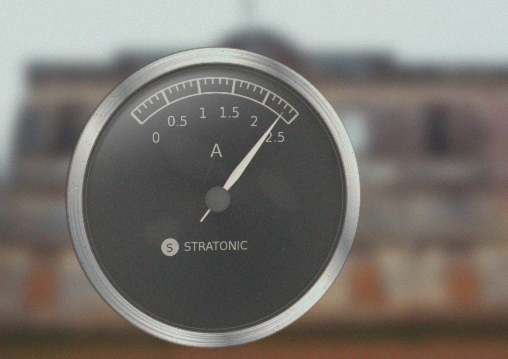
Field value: 2.3 A
